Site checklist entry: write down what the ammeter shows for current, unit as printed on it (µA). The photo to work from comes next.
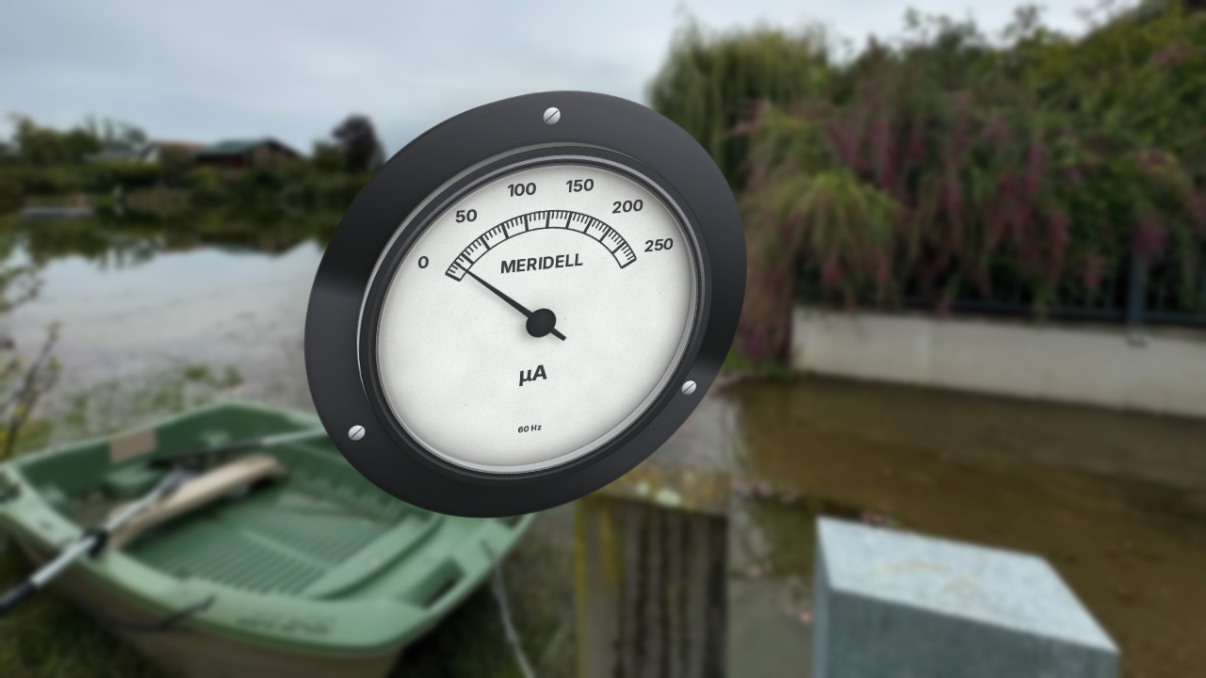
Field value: 15 µA
